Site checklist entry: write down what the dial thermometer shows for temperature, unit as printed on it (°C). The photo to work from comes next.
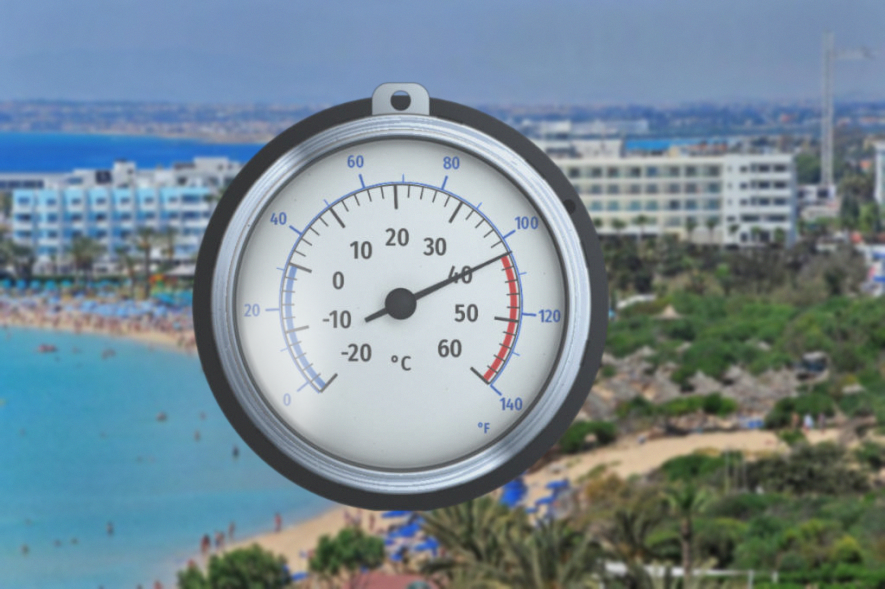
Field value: 40 °C
